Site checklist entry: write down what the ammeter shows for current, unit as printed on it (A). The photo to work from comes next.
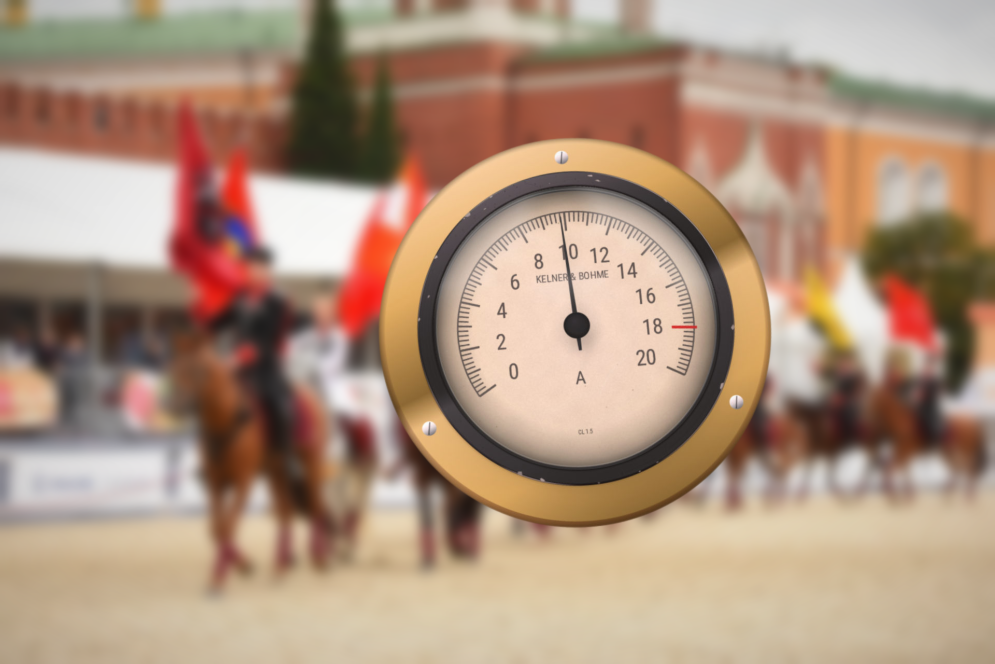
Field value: 9.8 A
